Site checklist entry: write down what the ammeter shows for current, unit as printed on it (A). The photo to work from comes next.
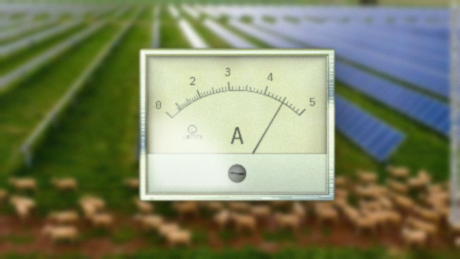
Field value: 4.5 A
